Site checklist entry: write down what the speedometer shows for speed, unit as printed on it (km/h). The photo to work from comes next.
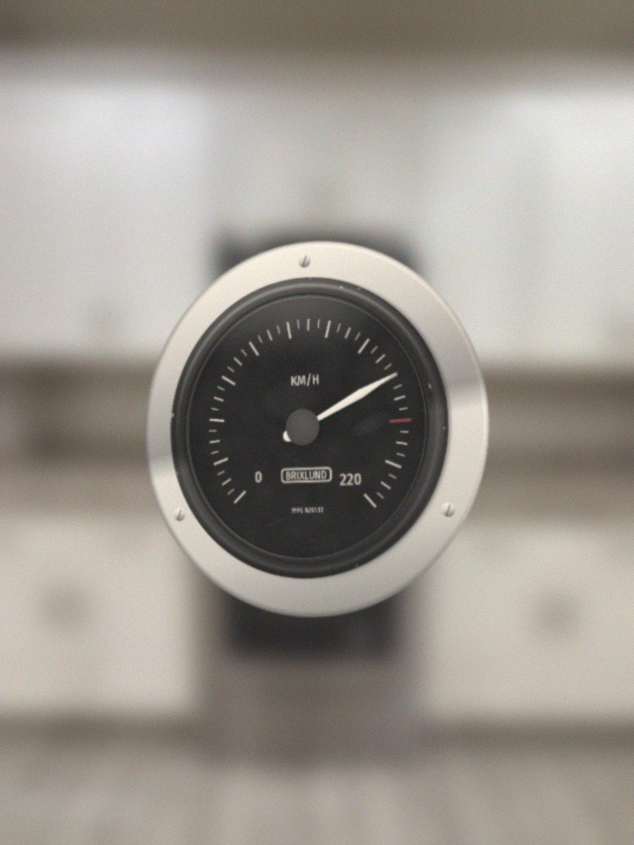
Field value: 160 km/h
